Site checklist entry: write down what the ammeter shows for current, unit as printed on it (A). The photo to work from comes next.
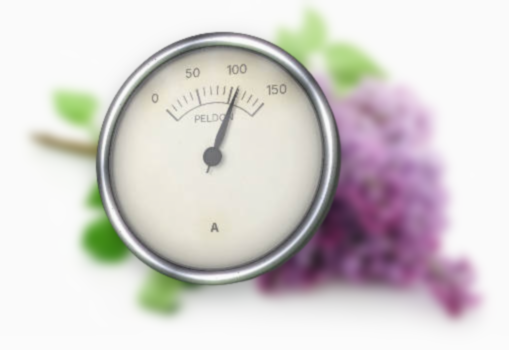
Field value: 110 A
